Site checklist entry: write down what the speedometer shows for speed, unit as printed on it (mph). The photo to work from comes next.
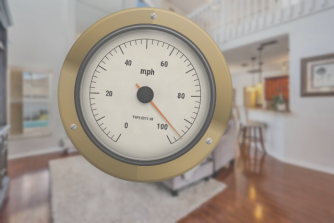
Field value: 96 mph
